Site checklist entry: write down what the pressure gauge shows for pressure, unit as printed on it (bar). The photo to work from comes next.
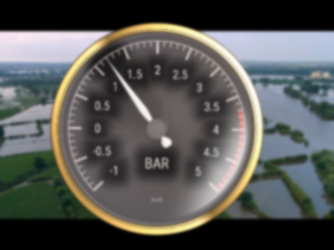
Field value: 1.2 bar
